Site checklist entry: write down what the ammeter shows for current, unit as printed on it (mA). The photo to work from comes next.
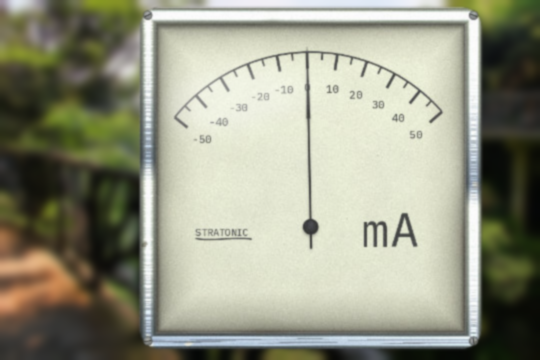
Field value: 0 mA
